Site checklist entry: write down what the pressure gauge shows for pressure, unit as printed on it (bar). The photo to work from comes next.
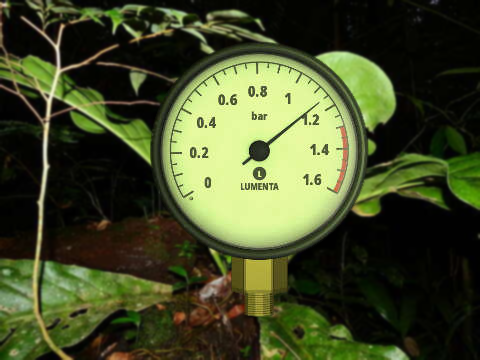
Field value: 1.15 bar
